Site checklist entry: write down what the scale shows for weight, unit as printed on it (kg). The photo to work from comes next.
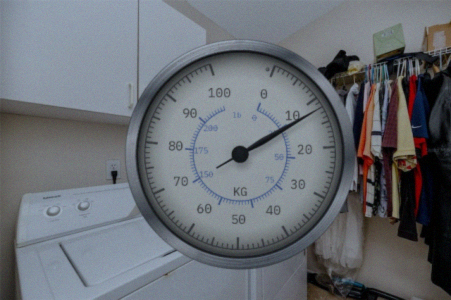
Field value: 12 kg
